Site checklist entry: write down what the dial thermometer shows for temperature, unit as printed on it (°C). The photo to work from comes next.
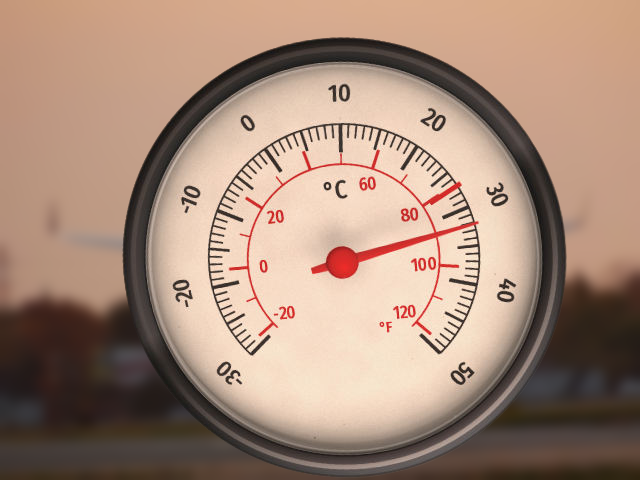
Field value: 32 °C
